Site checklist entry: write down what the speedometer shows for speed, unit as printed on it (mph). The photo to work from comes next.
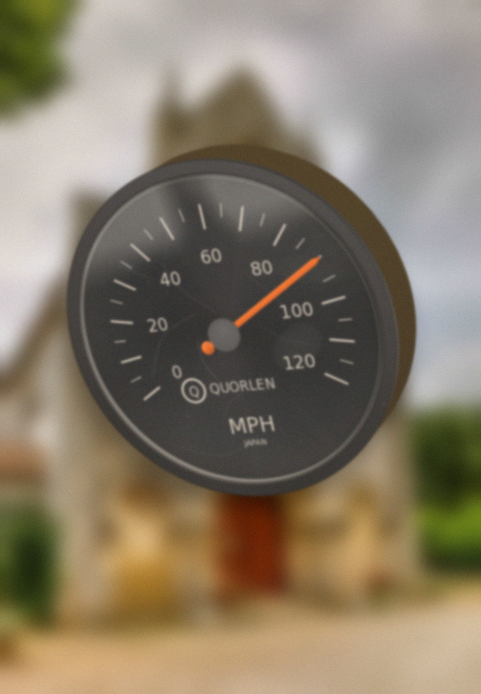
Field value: 90 mph
